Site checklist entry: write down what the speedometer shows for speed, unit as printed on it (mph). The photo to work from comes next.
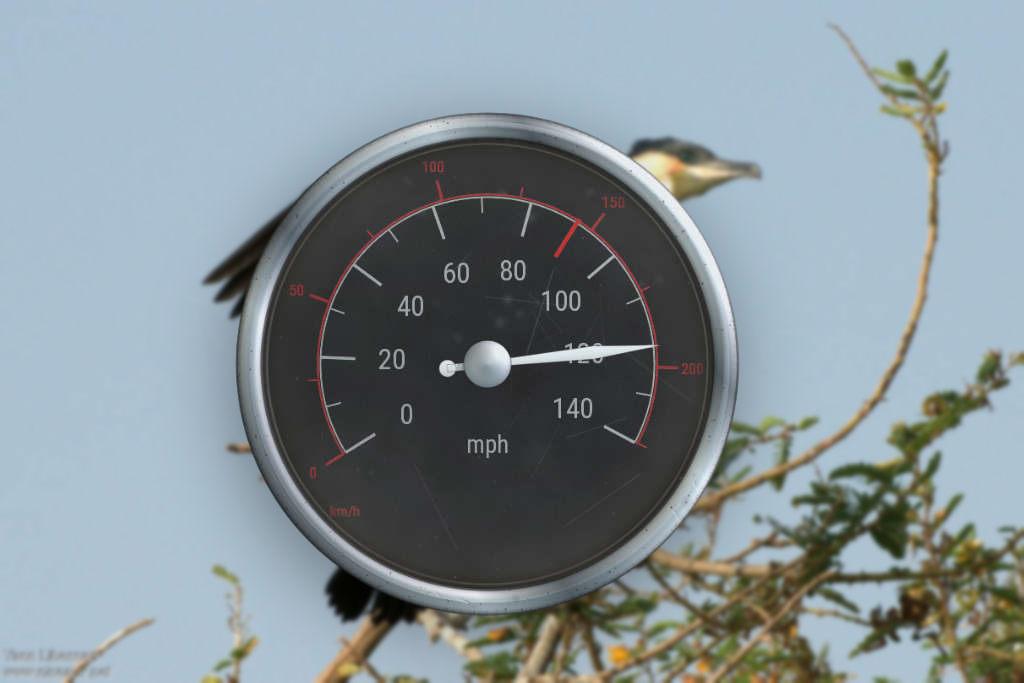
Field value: 120 mph
